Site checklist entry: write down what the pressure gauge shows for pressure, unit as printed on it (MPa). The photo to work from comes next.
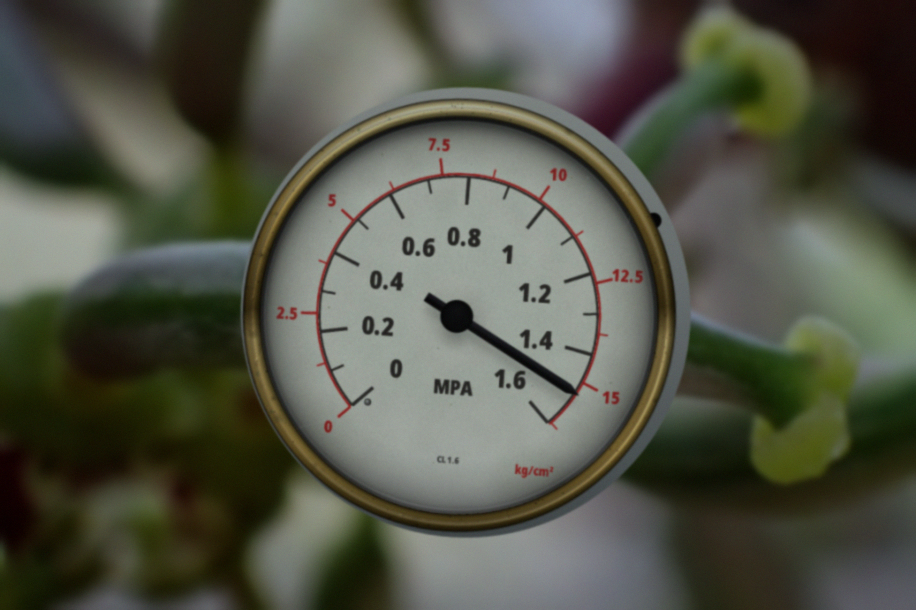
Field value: 1.5 MPa
